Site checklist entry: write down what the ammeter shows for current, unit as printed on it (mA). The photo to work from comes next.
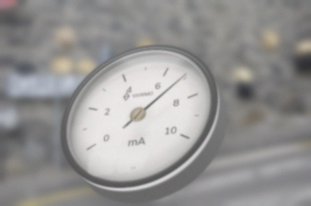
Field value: 7 mA
